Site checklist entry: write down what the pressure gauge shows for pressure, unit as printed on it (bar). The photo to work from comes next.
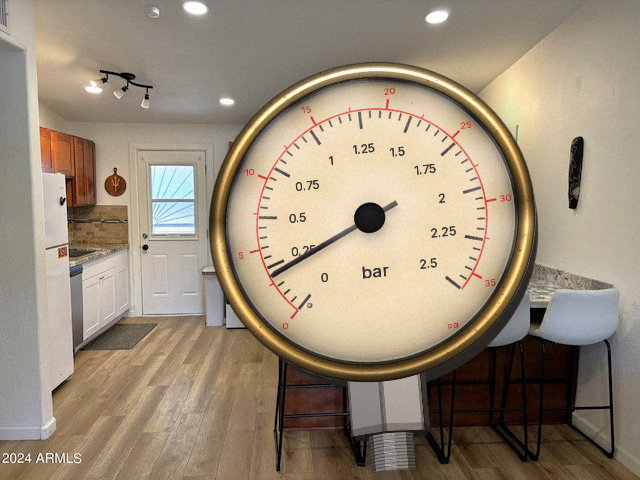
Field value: 0.2 bar
